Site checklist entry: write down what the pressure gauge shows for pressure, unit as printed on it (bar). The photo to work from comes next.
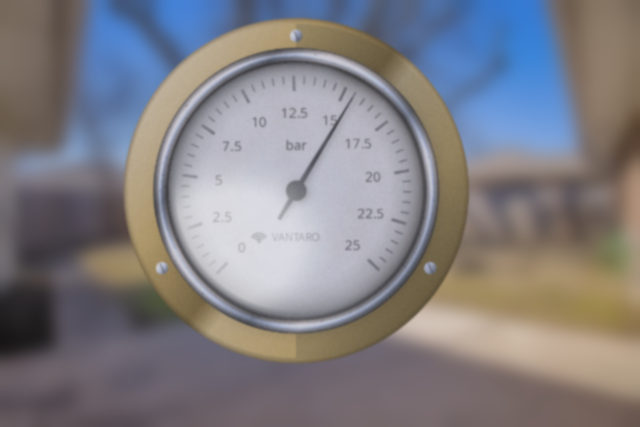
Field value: 15.5 bar
